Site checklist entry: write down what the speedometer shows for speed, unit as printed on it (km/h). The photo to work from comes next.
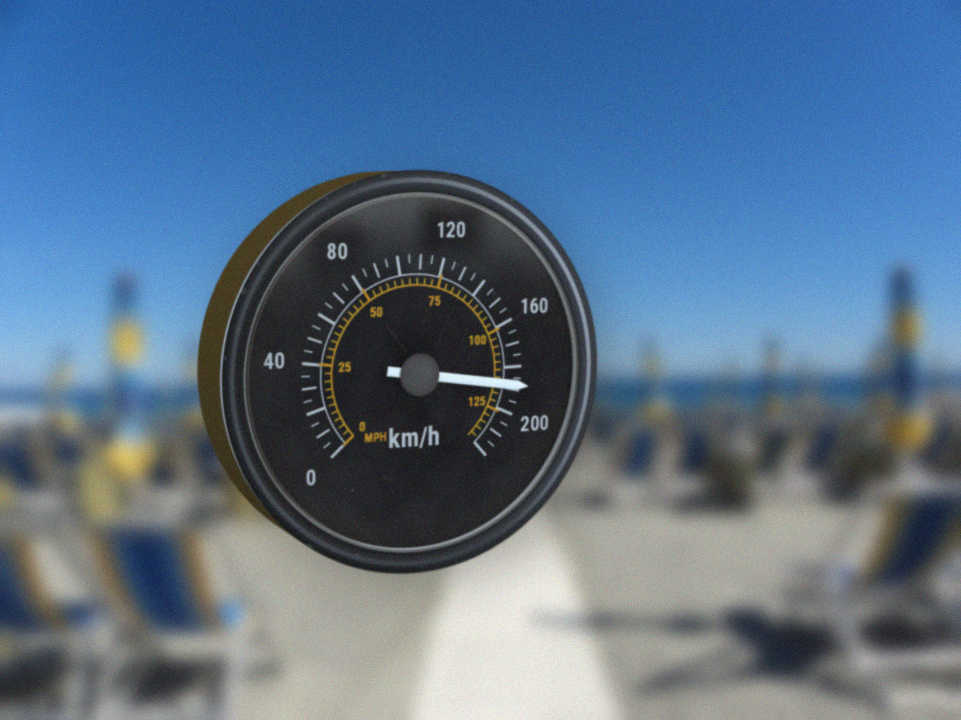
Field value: 187.5 km/h
